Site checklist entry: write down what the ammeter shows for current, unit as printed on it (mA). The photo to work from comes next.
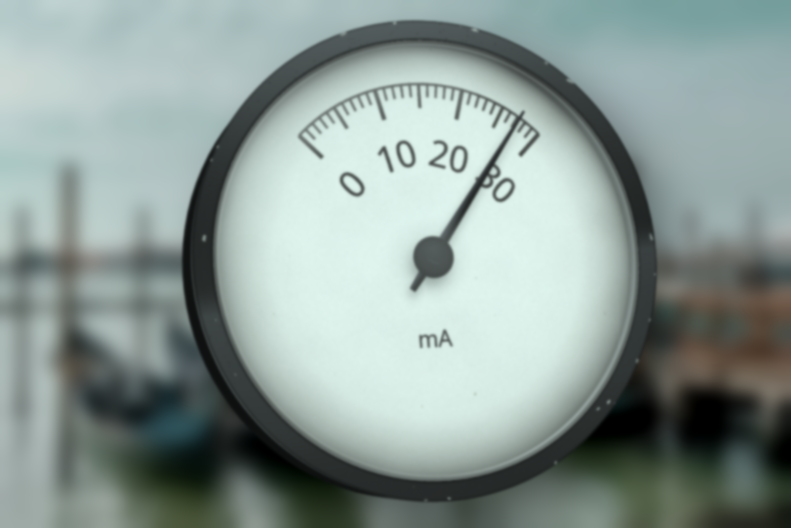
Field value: 27 mA
